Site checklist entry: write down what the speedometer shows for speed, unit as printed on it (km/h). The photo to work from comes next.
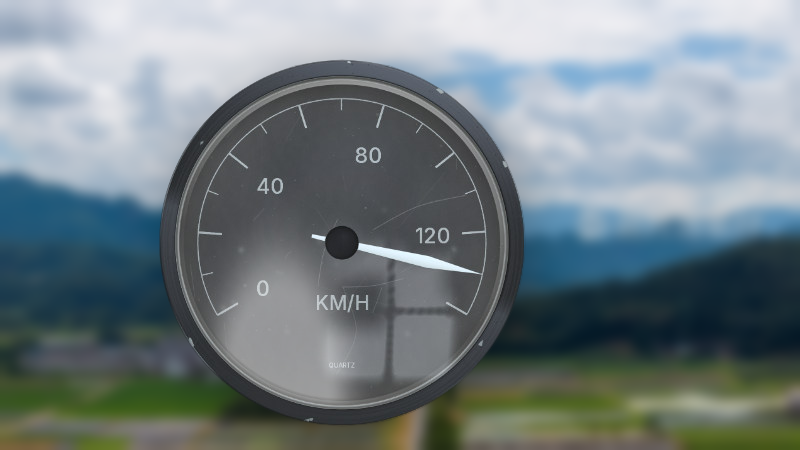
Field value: 130 km/h
